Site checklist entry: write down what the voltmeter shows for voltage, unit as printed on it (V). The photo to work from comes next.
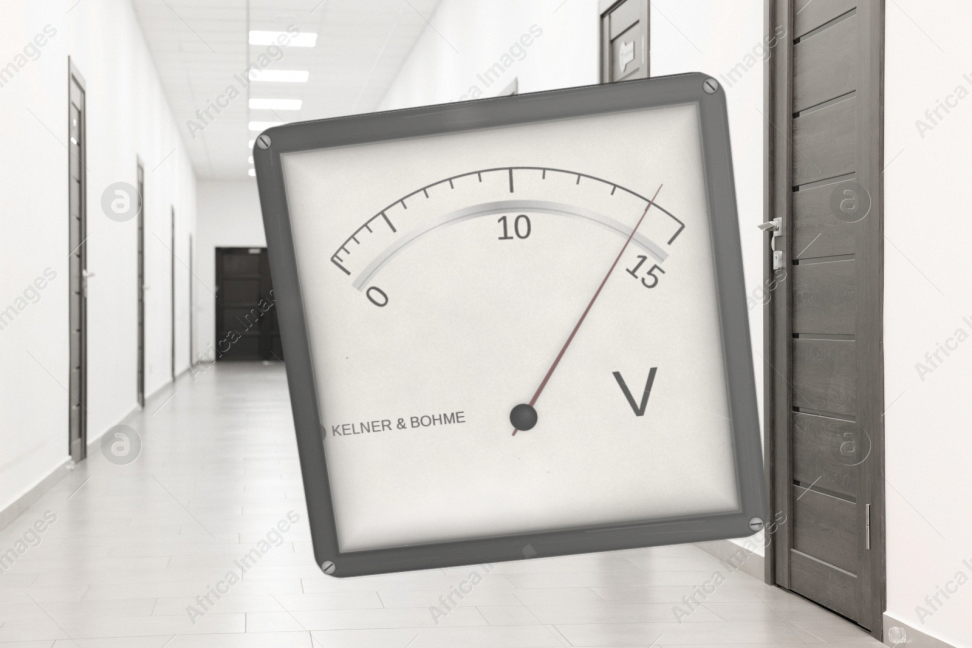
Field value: 14 V
